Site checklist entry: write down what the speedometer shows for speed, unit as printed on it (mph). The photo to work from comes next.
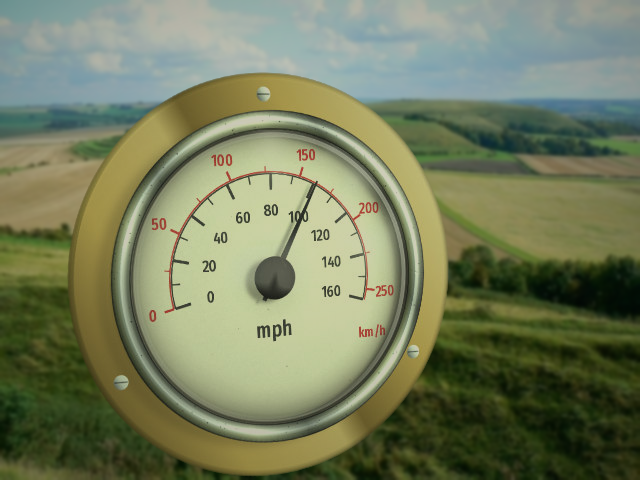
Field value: 100 mph
